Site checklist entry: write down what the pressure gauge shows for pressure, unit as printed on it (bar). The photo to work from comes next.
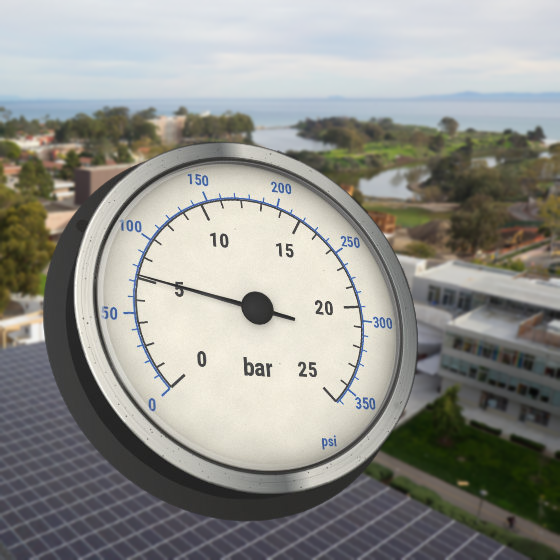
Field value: 5 bar
